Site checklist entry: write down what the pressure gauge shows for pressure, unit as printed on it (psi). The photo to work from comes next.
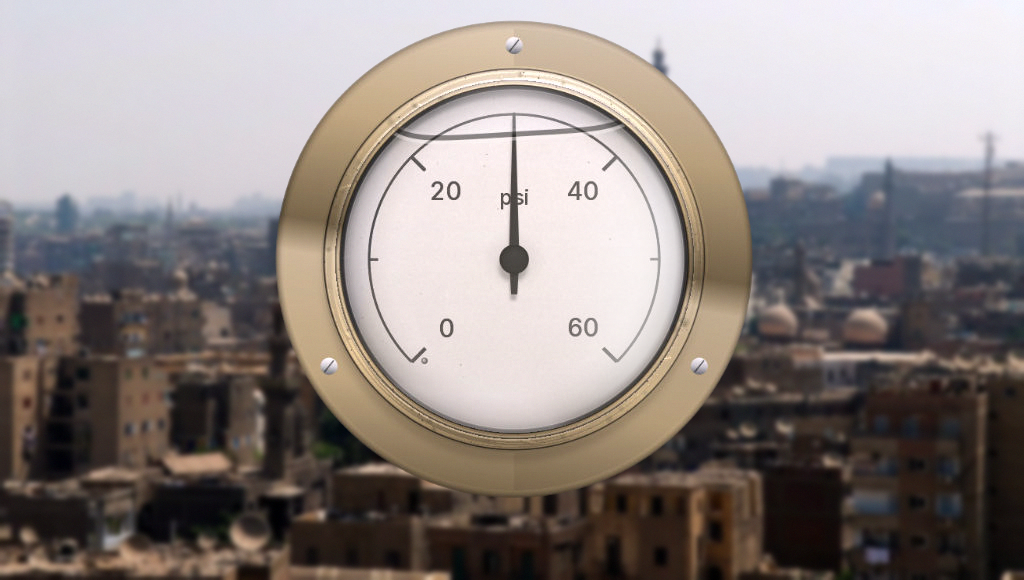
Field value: 30 psi
